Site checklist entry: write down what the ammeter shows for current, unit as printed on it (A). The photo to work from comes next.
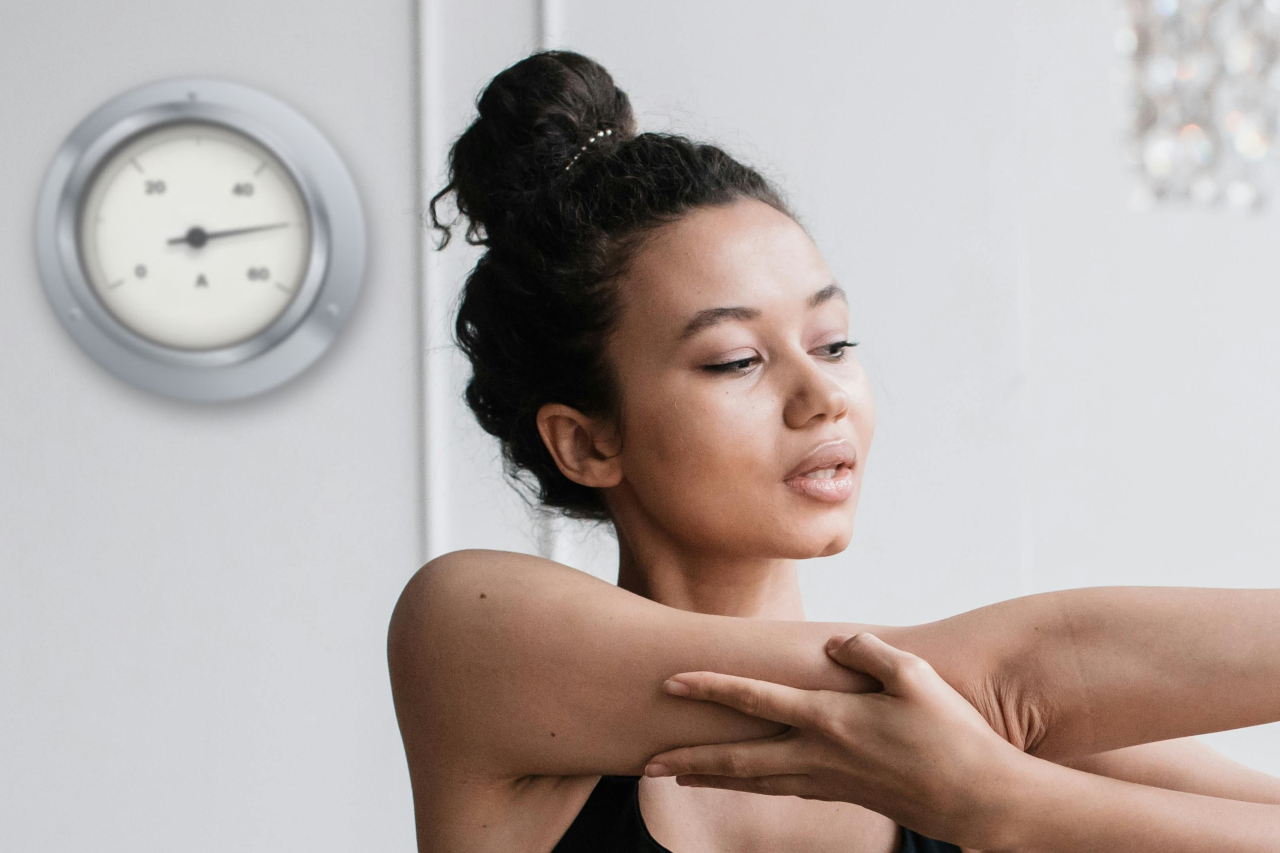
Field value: 50 A
